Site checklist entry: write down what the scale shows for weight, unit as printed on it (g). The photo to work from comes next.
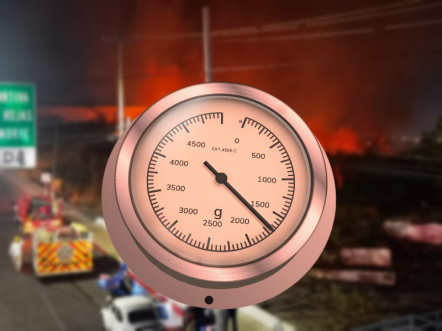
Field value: 1700 g
